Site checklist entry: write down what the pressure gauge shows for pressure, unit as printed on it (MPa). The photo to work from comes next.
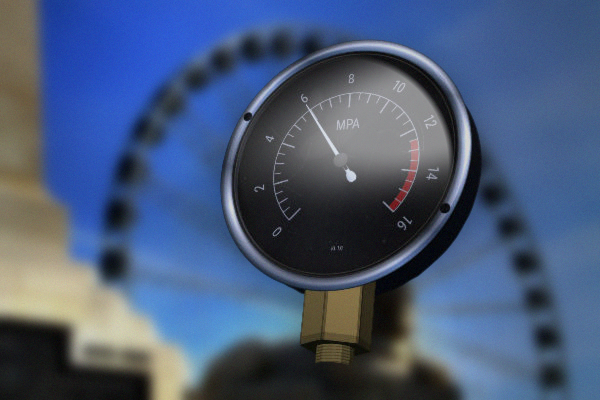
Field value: 6 MPa
